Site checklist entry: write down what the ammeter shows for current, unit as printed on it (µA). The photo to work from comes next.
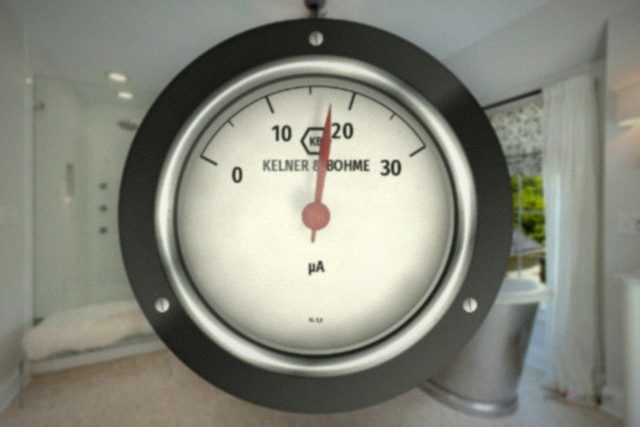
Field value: 17.5 µA
